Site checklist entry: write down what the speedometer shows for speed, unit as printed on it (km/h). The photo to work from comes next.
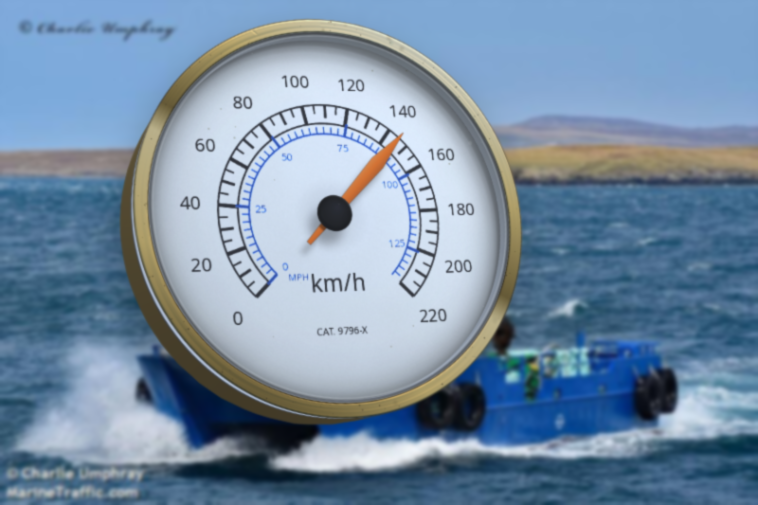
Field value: 145 km/h
